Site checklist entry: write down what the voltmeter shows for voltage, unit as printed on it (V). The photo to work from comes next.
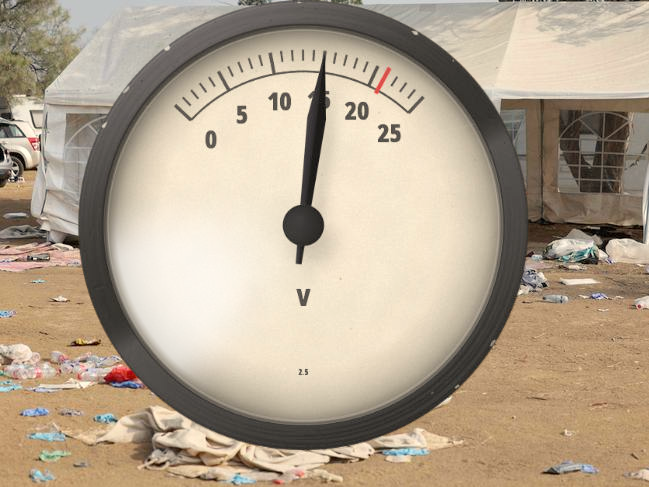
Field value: 15 V
